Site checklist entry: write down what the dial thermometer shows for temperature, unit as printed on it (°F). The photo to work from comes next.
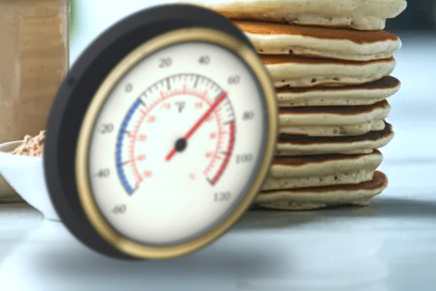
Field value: 60 °F
